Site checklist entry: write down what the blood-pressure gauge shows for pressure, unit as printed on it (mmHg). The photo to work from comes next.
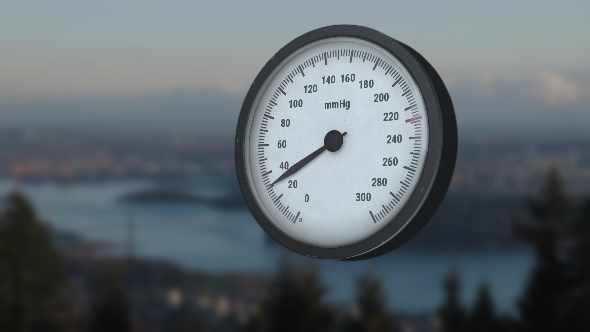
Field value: 30 mmHg
